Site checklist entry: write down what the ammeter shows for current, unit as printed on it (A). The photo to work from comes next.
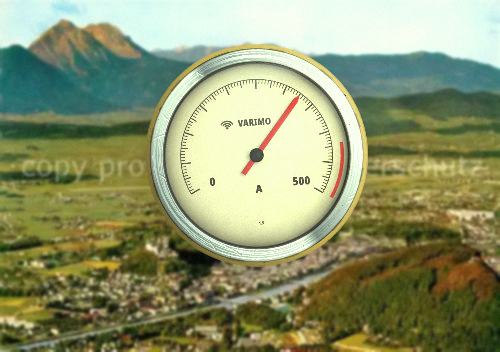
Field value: 325 A
